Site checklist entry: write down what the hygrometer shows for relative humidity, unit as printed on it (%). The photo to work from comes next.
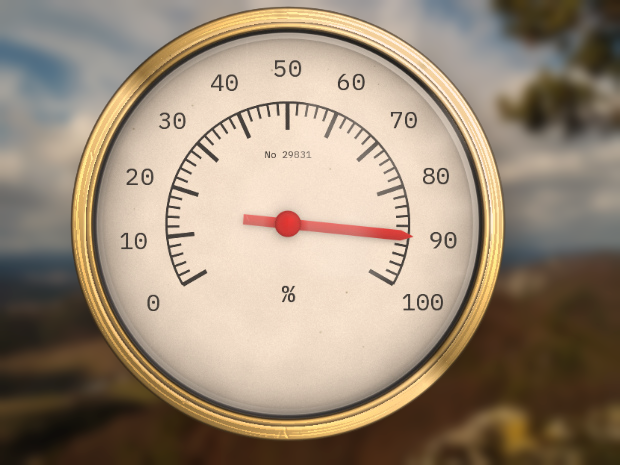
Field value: 90 %
